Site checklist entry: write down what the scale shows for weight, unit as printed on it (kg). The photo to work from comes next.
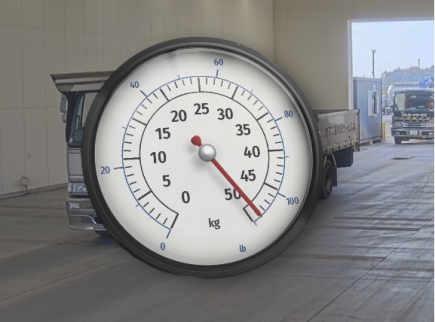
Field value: 49 kg
